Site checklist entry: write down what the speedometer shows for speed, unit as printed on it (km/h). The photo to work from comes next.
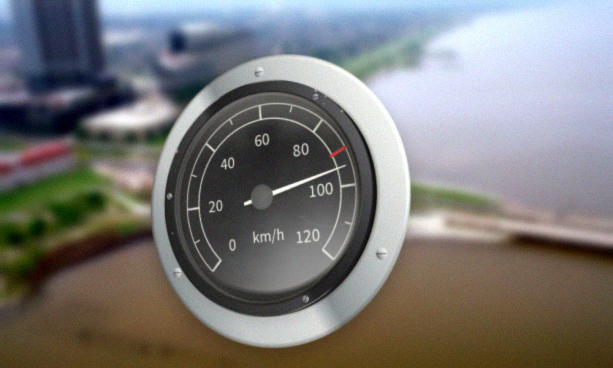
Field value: 95 km/h
